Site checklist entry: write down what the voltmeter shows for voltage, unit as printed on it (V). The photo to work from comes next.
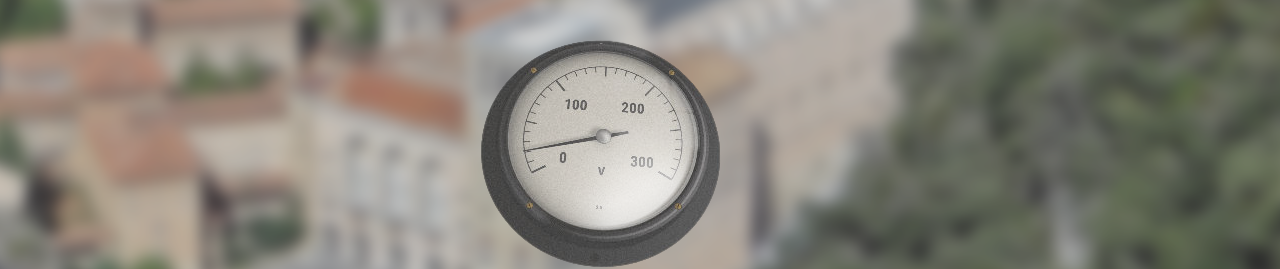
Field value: 20 V
